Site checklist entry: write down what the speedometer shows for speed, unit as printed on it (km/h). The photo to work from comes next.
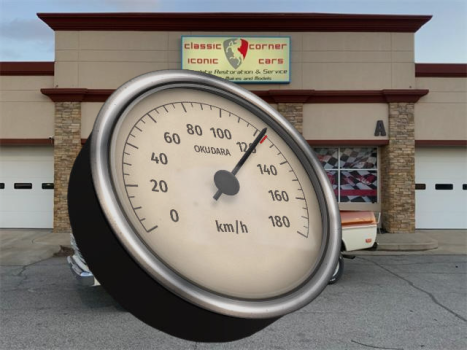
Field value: 122.5 km/h
